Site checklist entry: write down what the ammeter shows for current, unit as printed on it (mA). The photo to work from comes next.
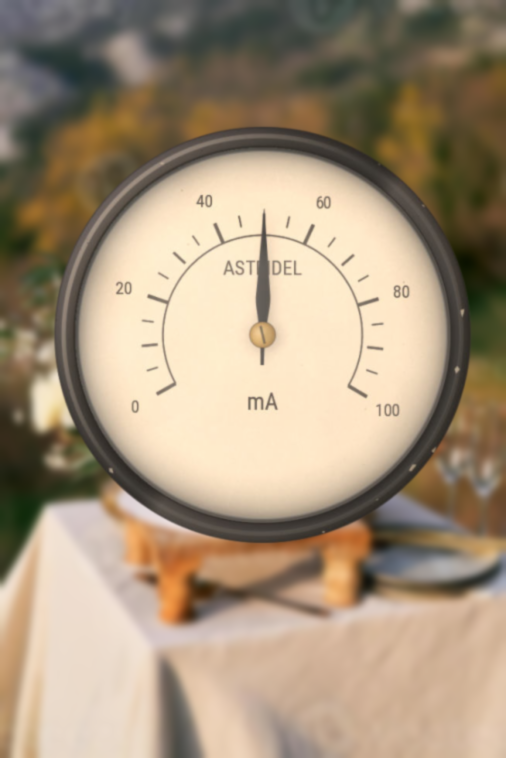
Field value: 50 mA
